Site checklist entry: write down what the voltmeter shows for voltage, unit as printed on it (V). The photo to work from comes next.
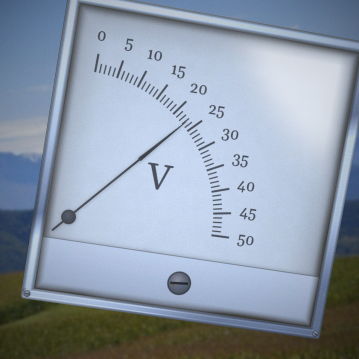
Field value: 23 V
